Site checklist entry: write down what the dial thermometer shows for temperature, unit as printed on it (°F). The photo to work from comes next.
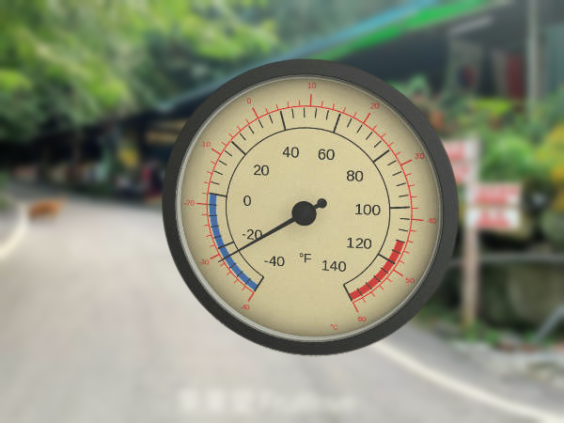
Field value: -24 °F
